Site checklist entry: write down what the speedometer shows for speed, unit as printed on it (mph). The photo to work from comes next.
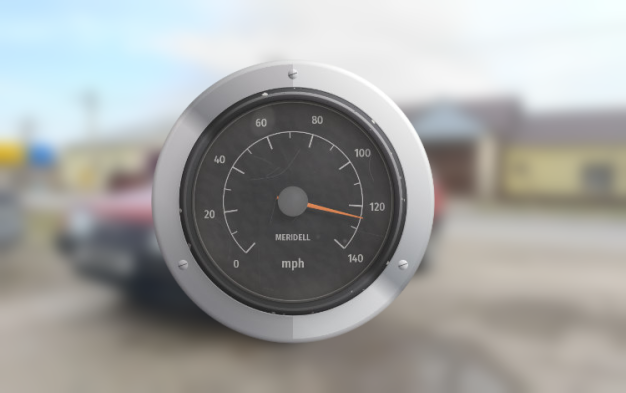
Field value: 125 mph
